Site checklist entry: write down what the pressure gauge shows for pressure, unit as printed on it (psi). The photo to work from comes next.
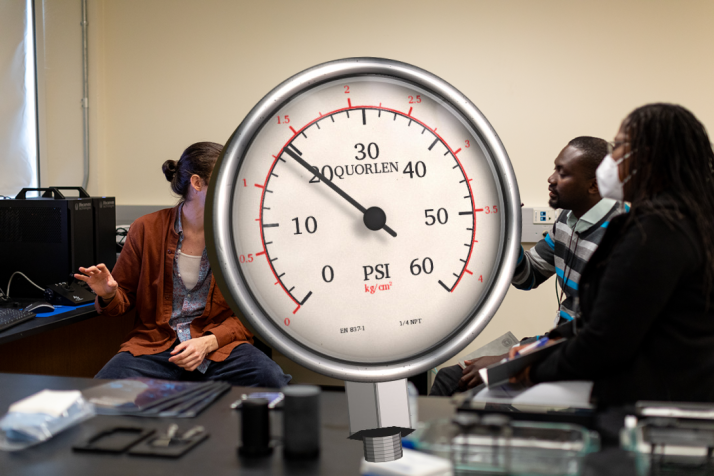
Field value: 19 psi
